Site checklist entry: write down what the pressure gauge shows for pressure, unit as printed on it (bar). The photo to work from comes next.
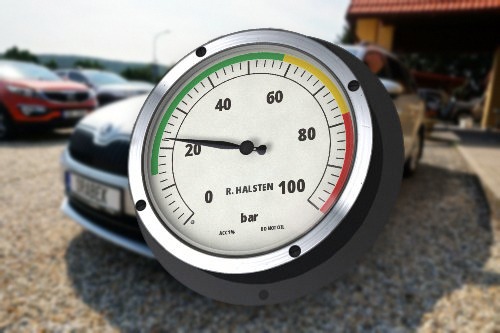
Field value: 22 bar
